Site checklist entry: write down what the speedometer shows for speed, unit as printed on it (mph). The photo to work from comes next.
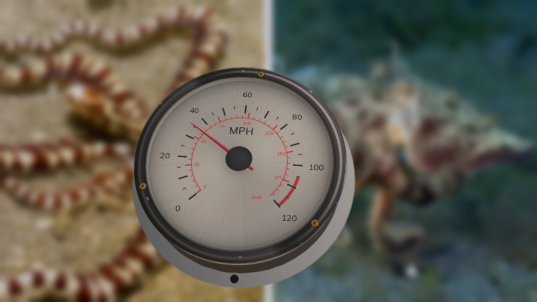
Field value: 35 mph
